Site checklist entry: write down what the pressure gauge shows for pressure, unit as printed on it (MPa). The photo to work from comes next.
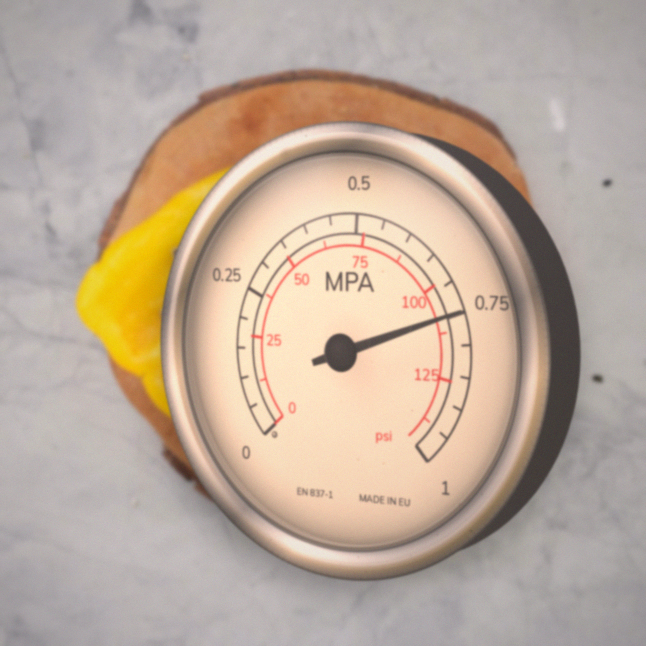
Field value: 0.75 MPa
